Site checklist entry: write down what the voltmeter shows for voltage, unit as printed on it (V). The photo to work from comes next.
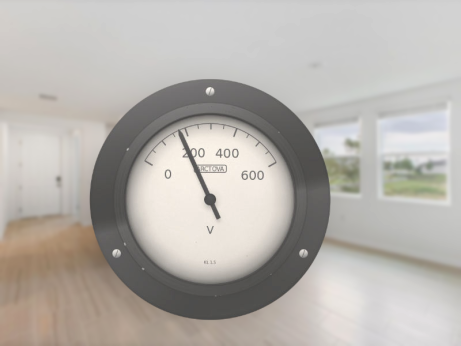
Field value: 175 V
